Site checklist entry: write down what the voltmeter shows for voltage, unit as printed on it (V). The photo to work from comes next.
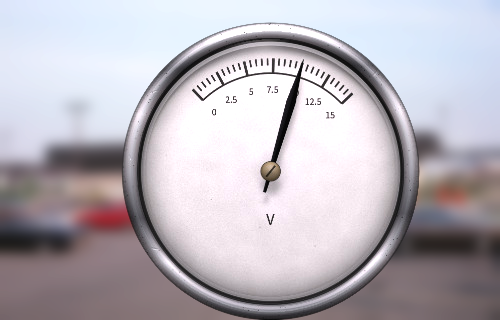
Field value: 10 V
